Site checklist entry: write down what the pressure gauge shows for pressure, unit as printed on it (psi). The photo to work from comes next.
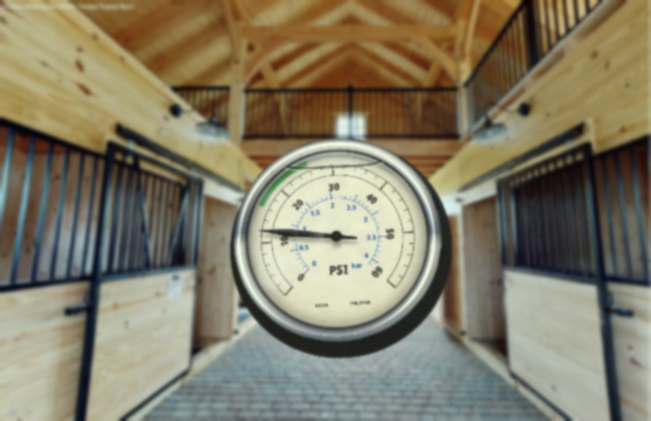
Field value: 12 psi
